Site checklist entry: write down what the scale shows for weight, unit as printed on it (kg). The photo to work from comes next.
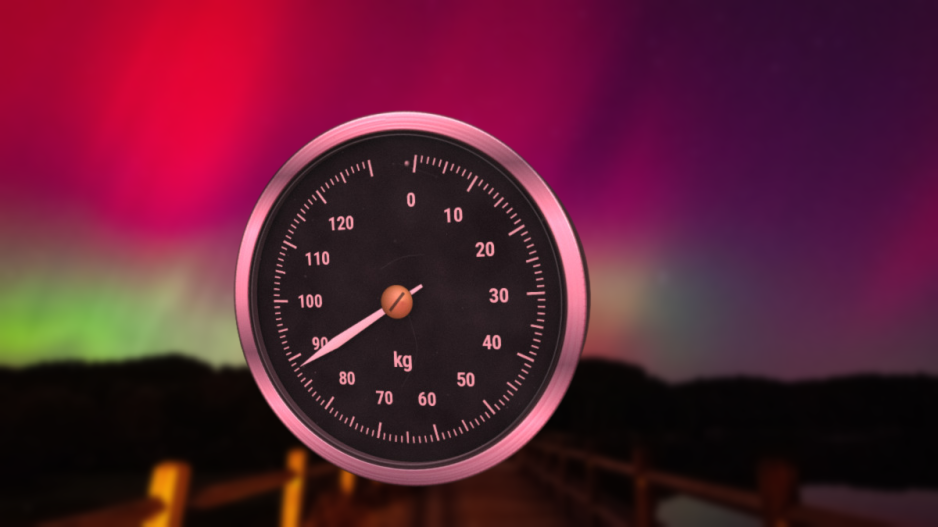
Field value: 88 kg
